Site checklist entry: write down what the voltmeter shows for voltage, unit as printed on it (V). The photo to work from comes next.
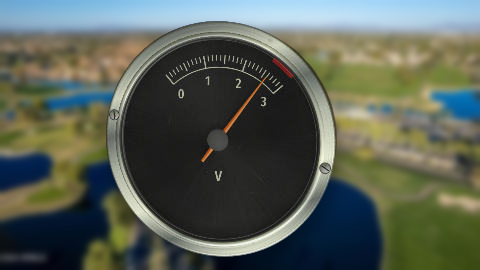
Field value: 2.6 V
